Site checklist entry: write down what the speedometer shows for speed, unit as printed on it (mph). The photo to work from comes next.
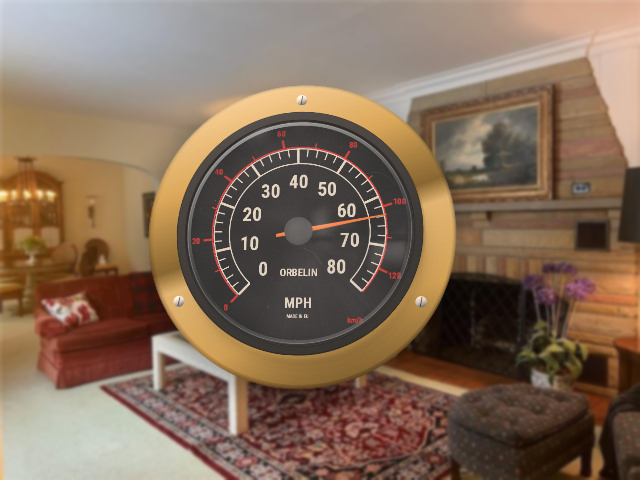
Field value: 64 mph
